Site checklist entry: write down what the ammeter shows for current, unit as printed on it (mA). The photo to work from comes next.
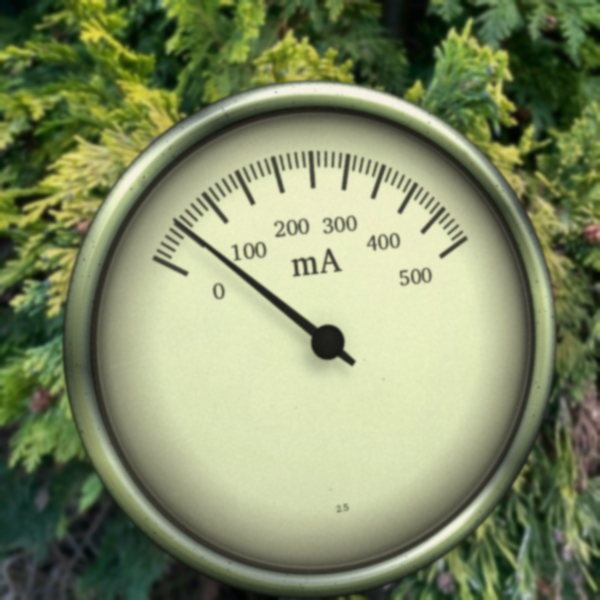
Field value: 50 mA
